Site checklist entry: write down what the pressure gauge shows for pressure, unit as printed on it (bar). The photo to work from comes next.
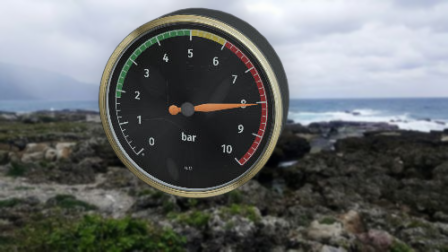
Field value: 8 bar
